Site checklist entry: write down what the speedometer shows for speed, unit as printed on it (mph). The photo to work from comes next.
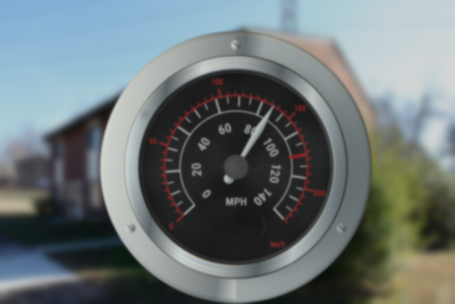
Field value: 85 mph
